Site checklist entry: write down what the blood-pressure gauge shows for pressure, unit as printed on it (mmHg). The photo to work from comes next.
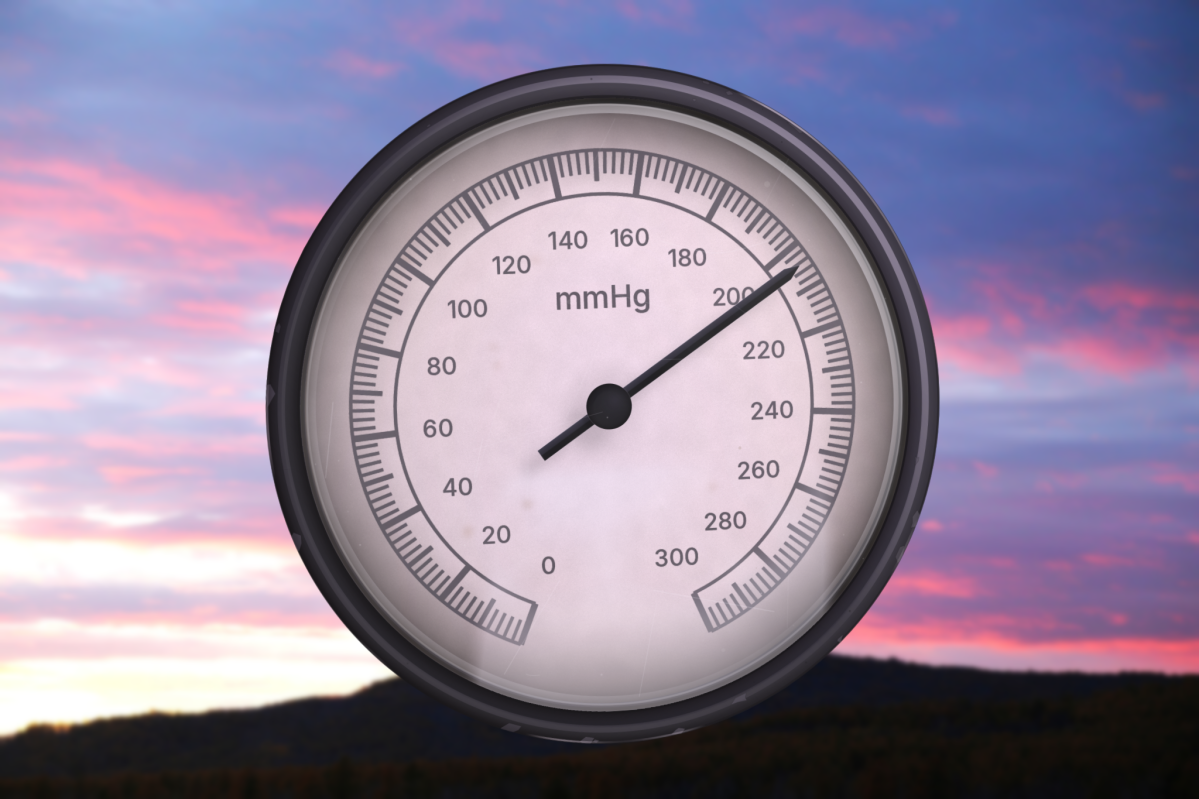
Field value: 204 mmHg
